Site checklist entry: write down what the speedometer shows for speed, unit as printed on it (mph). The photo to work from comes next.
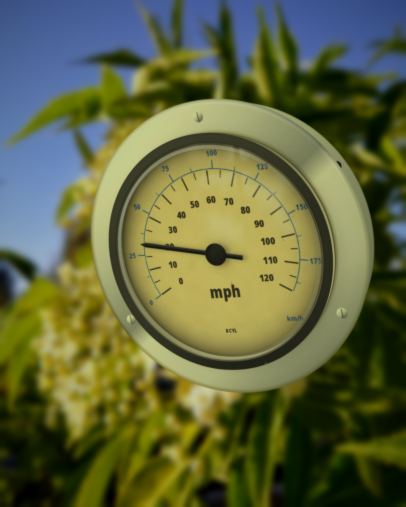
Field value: 20 mph
